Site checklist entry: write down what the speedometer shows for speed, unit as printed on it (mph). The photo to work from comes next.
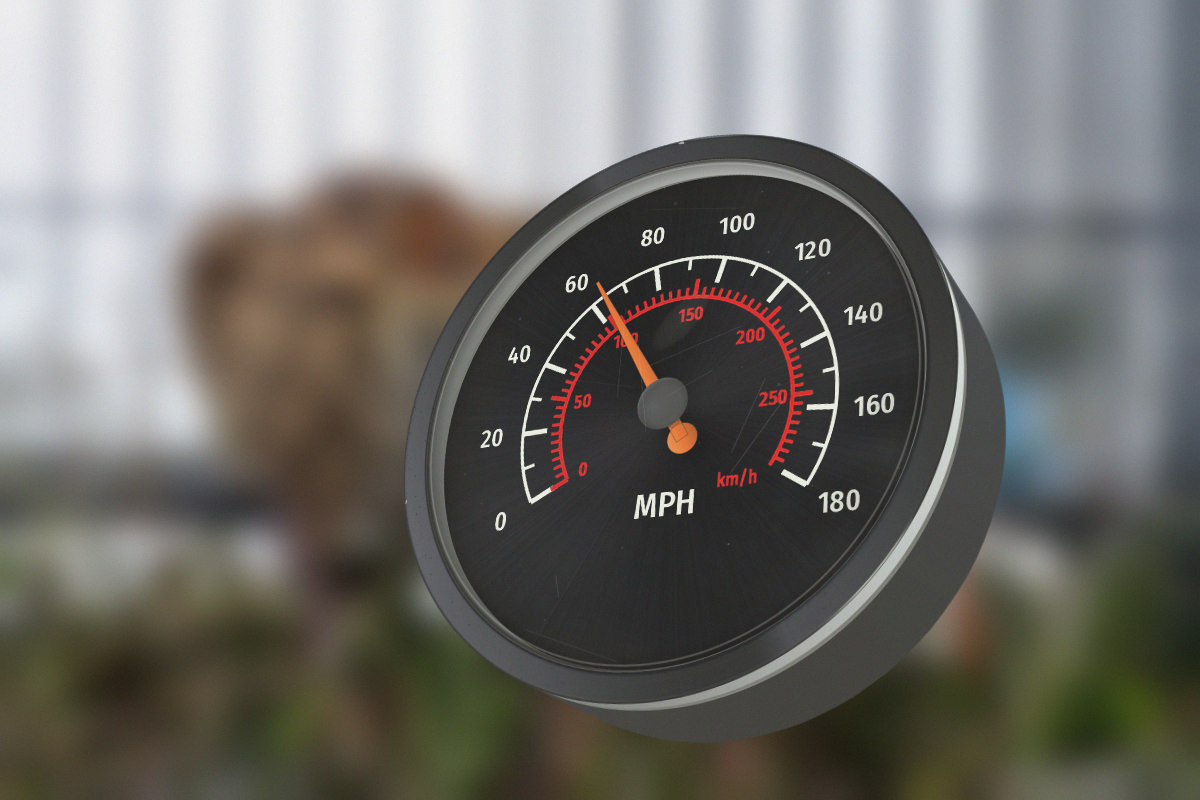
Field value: 65 mph
